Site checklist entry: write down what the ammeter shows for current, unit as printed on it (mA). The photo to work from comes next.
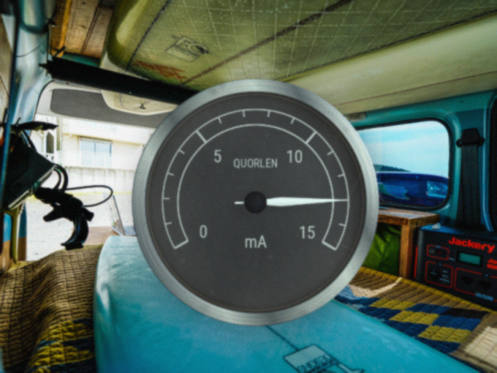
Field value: 13 mA
